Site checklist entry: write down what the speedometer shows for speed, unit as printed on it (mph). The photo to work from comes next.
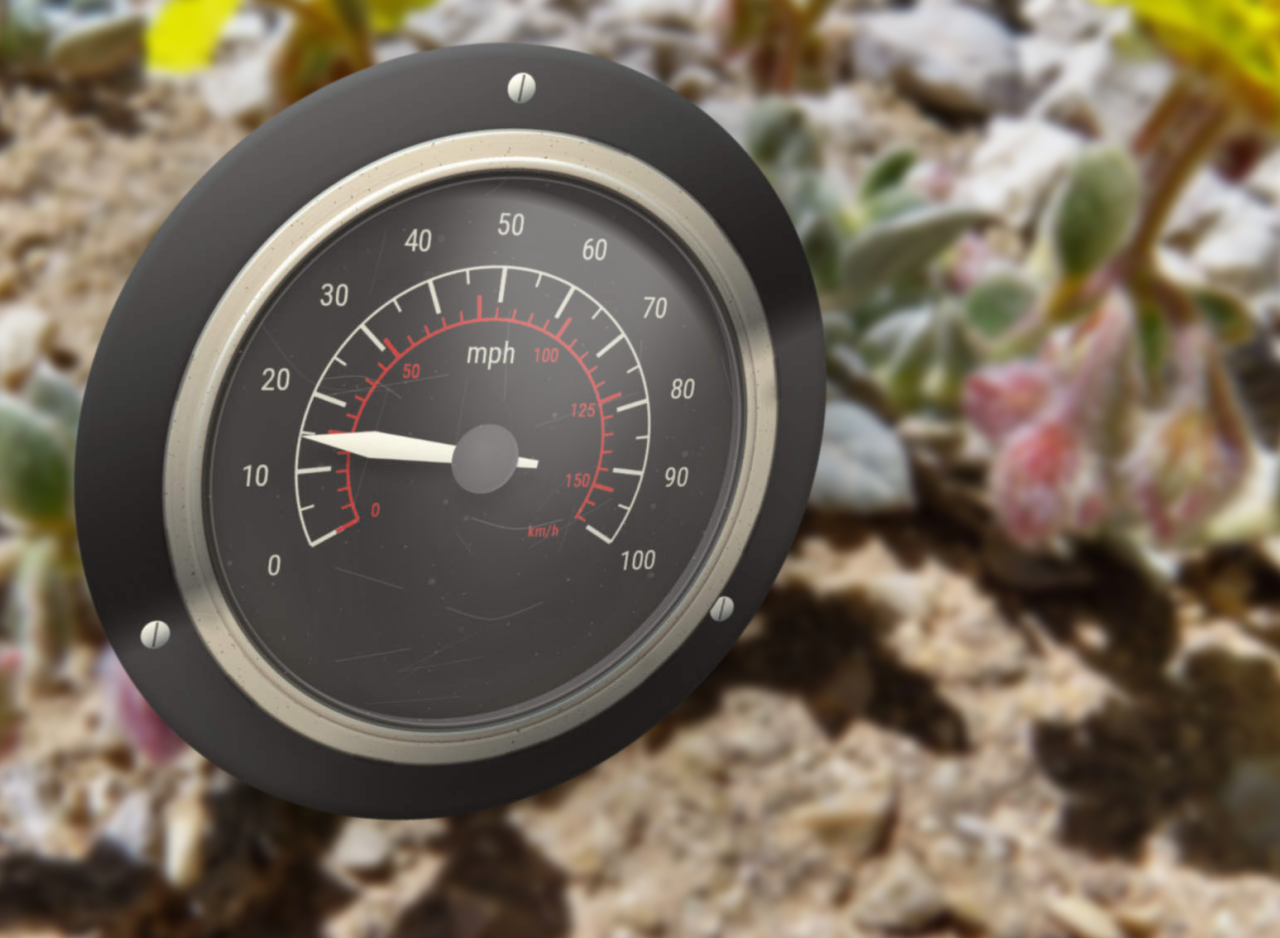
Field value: 15 mph
